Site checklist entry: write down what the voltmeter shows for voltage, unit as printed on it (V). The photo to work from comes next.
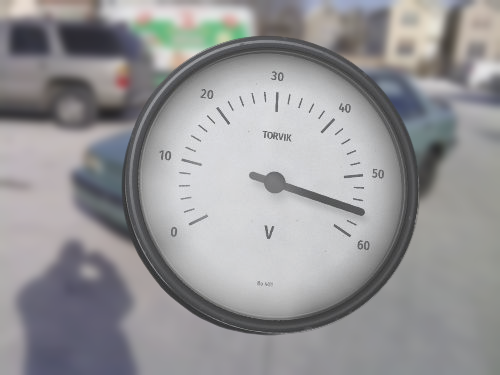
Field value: 56 V
